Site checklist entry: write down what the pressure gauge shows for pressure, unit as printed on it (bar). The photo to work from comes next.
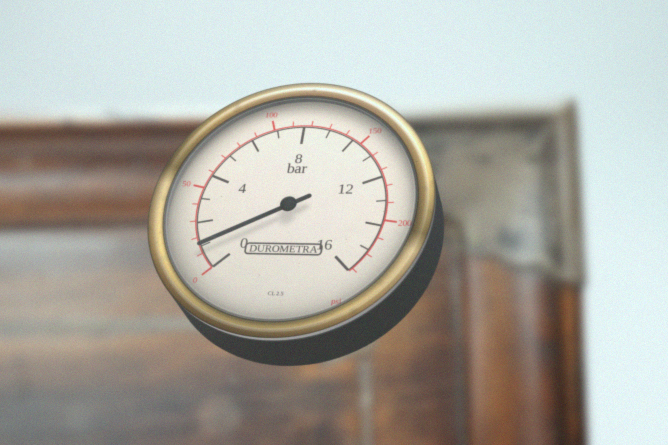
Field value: 1 bar
